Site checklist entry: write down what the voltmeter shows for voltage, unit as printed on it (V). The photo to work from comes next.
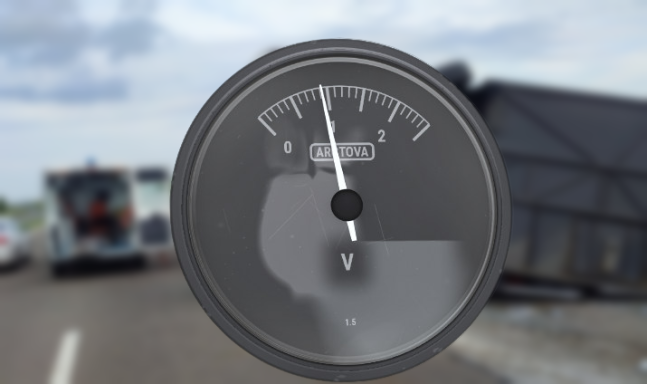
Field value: 0.9 V
